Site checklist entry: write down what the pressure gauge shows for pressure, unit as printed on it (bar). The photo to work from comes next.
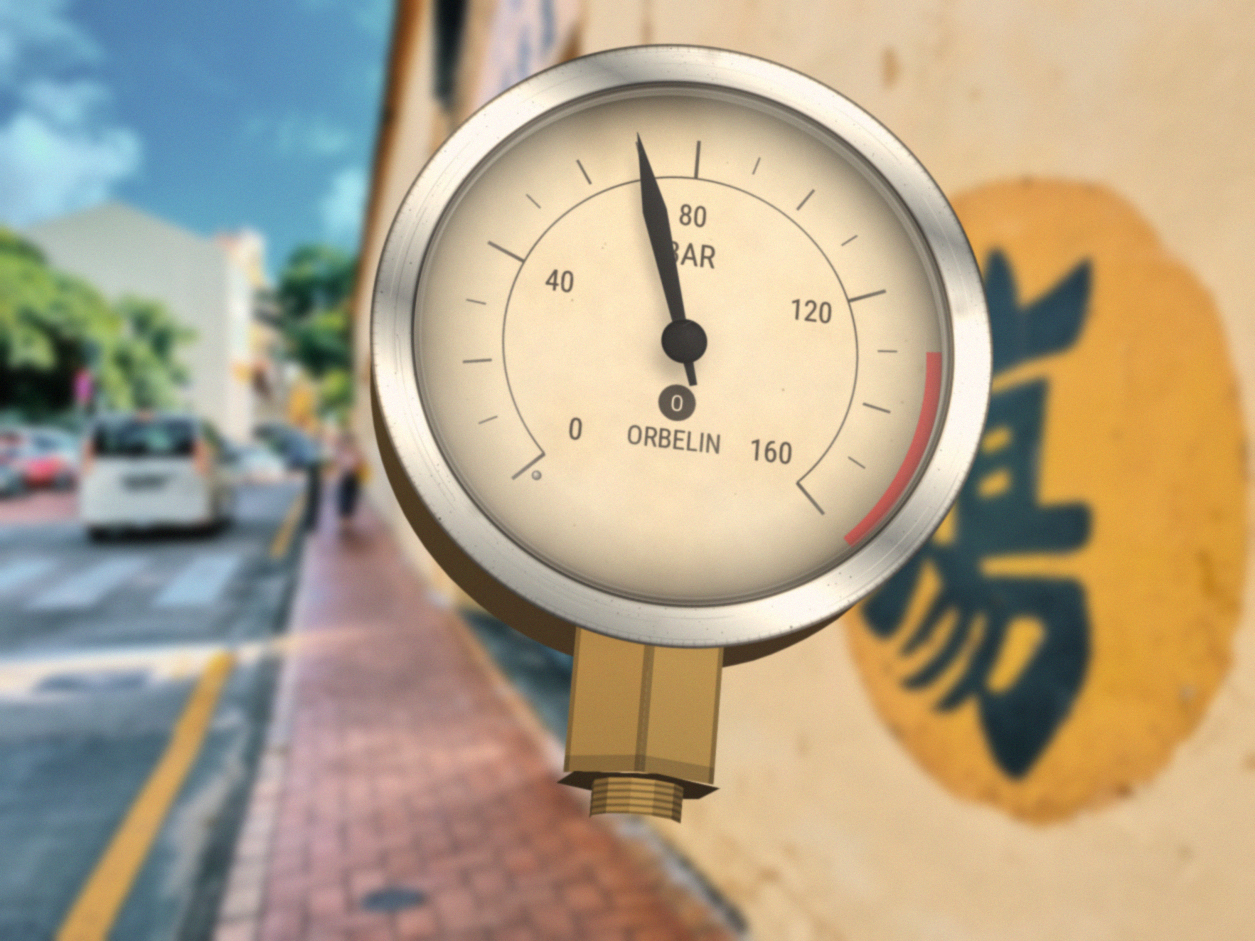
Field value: 70 bar
